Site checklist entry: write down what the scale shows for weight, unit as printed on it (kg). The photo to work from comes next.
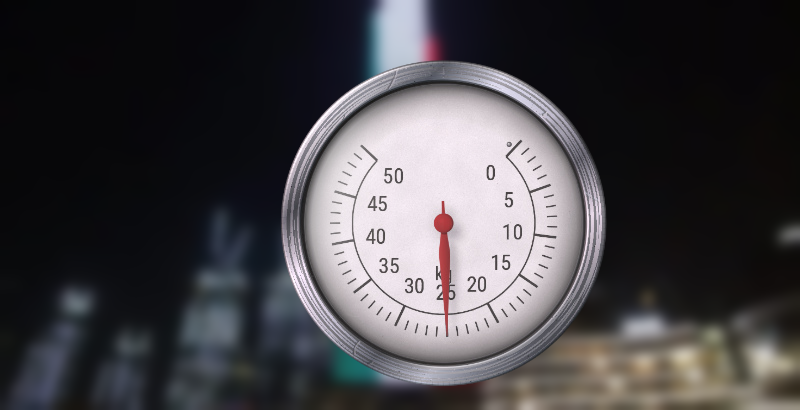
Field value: 25 kg
